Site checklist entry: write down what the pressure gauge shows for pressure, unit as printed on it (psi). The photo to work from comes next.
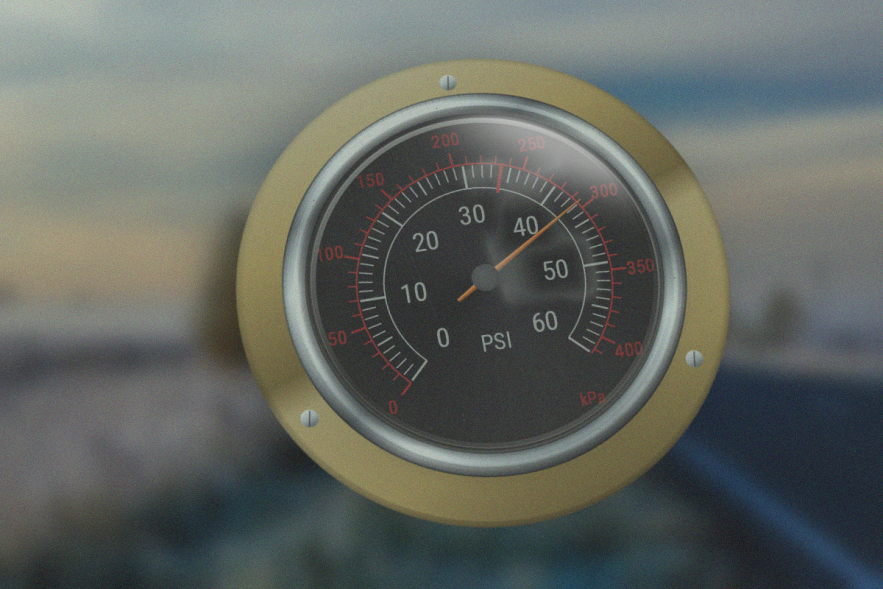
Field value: 43 psi
